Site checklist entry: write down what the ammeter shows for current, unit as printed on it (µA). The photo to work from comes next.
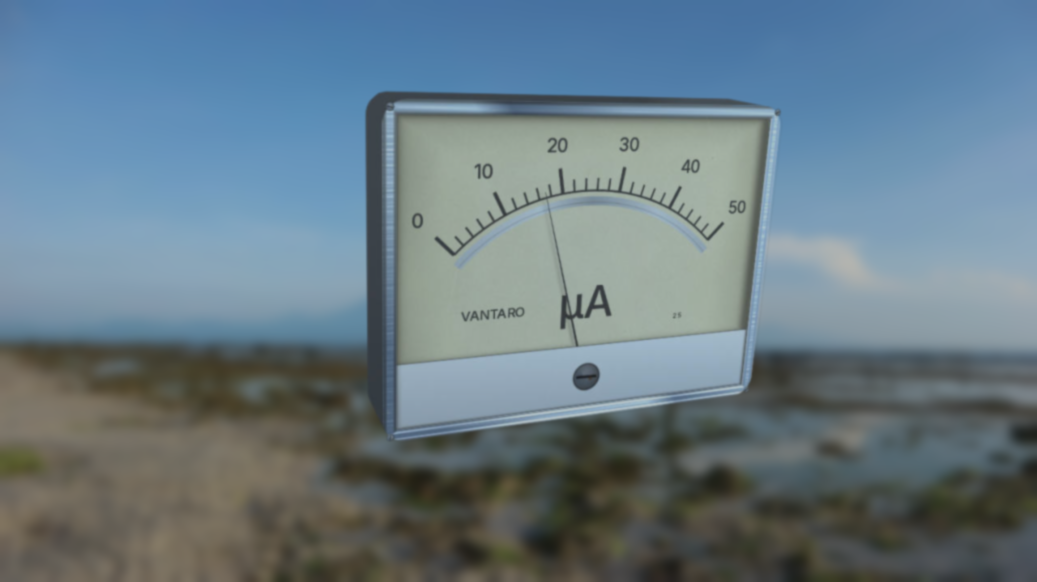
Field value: 17 µA
